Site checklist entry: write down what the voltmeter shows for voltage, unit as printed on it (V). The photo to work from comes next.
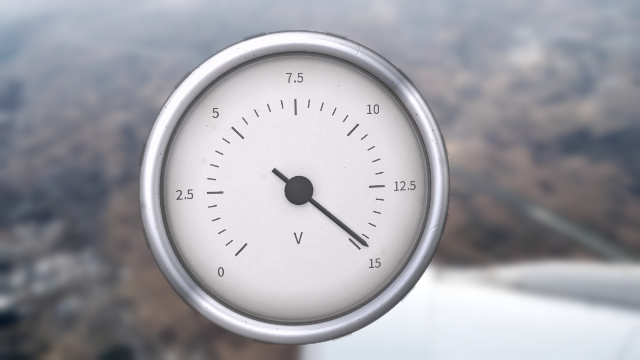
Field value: 14.75 V
